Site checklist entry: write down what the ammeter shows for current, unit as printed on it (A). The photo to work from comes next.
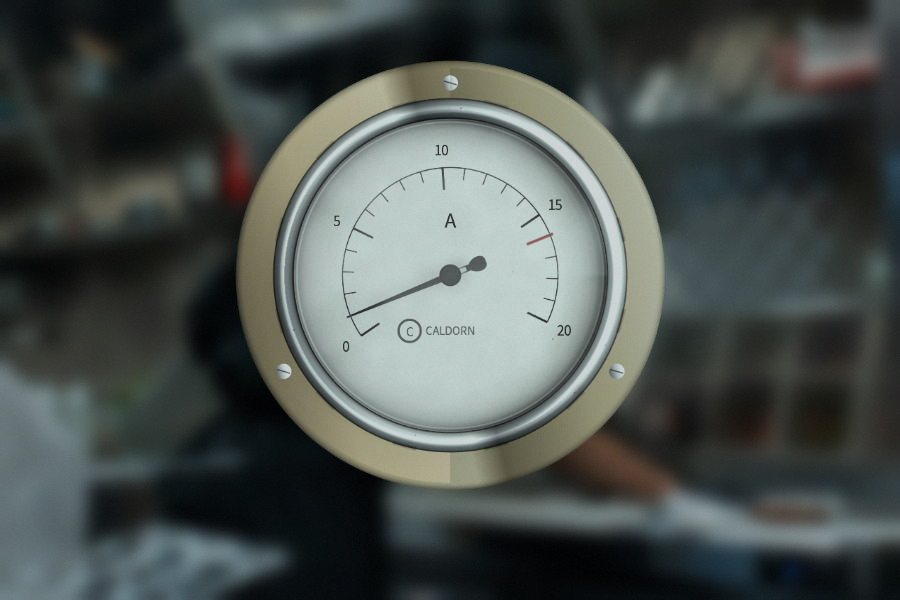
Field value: 1 A
